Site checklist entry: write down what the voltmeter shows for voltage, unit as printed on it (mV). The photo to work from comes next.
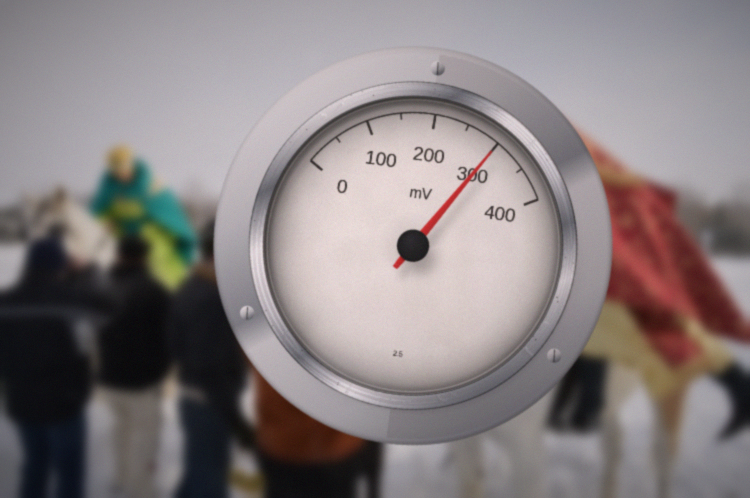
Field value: 300 mV
